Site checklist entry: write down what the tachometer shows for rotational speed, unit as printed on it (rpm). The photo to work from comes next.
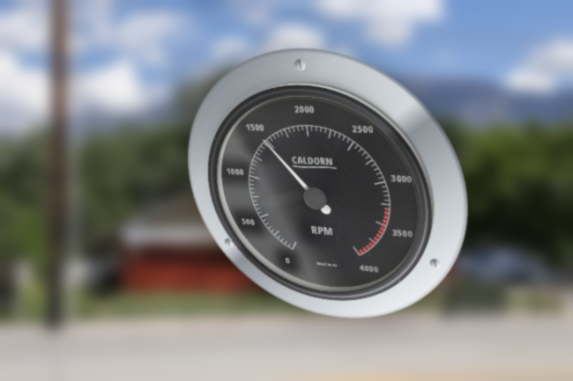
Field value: 1500 rpm
